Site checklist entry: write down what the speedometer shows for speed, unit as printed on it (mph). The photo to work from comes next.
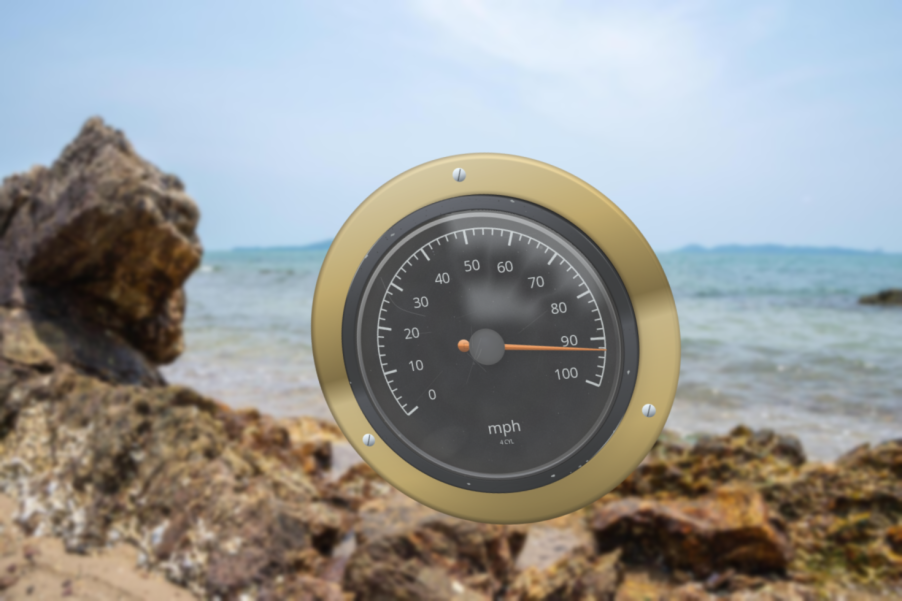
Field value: 92 mph
